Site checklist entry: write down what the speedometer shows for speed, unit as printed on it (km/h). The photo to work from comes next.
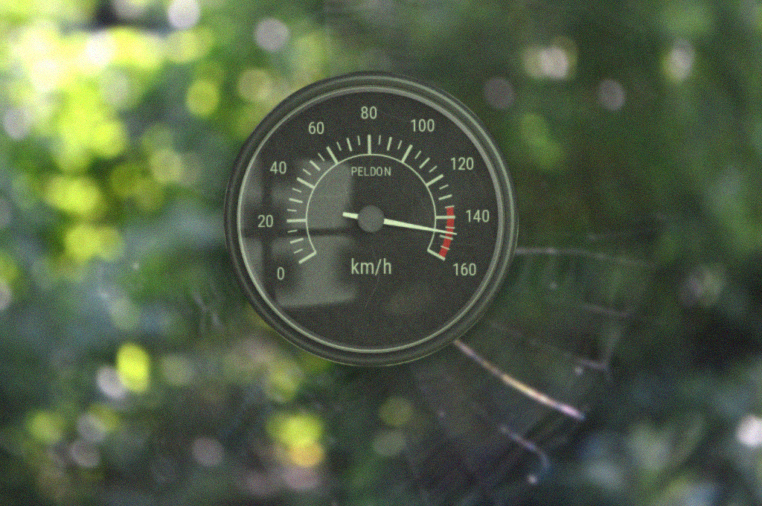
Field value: 147.5 km/h
